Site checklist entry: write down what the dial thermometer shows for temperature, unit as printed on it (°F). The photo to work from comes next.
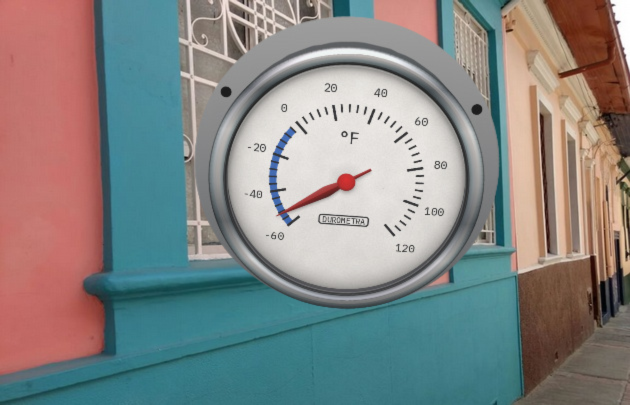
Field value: -52 °F
